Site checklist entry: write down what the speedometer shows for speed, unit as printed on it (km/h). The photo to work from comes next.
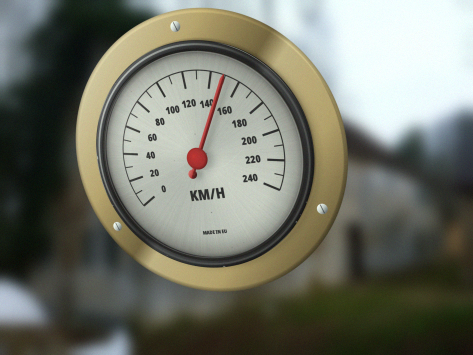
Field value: 150 km/h
